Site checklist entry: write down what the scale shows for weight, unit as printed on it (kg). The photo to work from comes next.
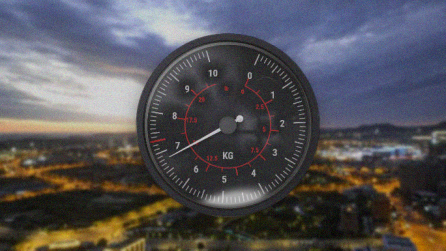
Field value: 6.8 kg
